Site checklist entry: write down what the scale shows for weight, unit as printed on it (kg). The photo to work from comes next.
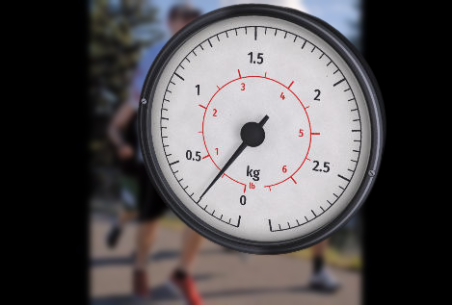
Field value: 0.25 kg
